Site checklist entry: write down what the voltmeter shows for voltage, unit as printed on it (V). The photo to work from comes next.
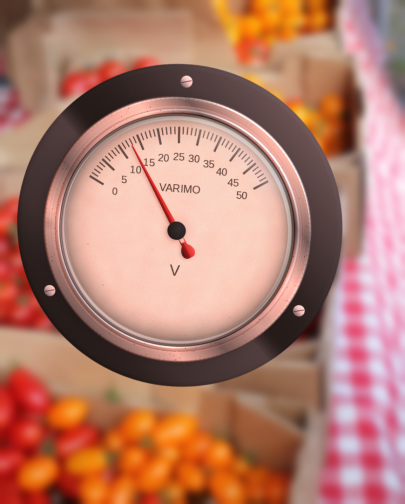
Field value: 13 V
